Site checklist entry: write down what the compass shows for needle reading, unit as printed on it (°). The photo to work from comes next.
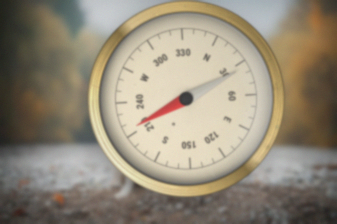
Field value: 215 °
